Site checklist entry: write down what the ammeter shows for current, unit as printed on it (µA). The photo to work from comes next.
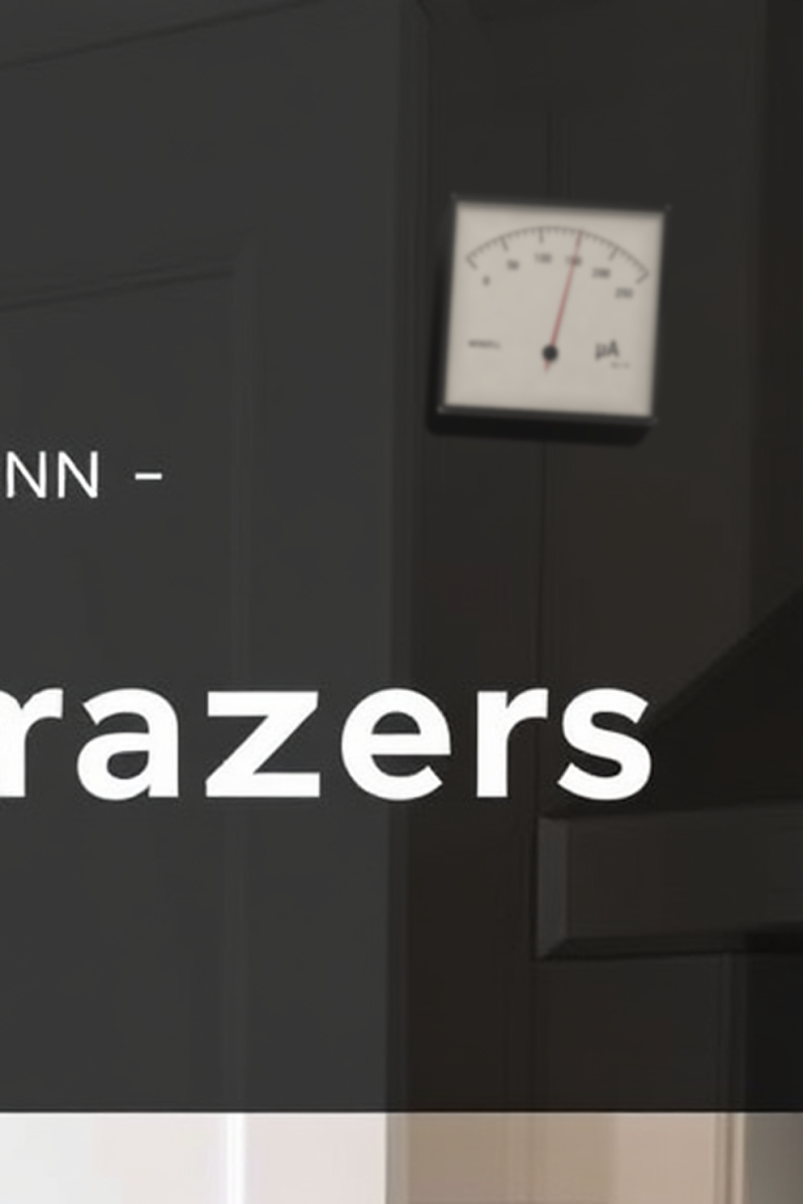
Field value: 150 µA
